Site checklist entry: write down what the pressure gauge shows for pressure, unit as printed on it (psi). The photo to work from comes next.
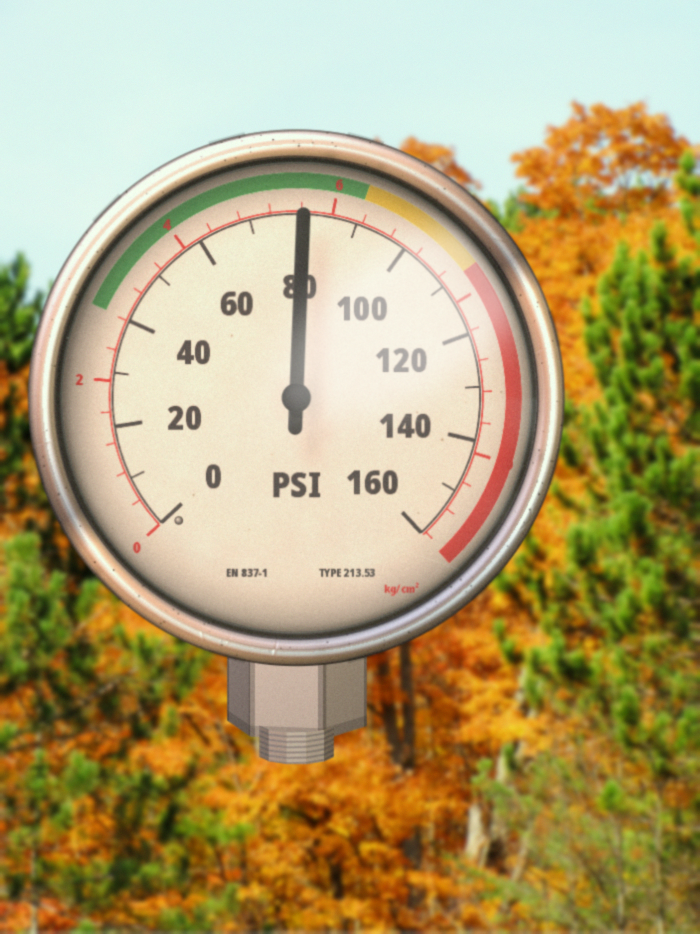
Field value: 80 psi
